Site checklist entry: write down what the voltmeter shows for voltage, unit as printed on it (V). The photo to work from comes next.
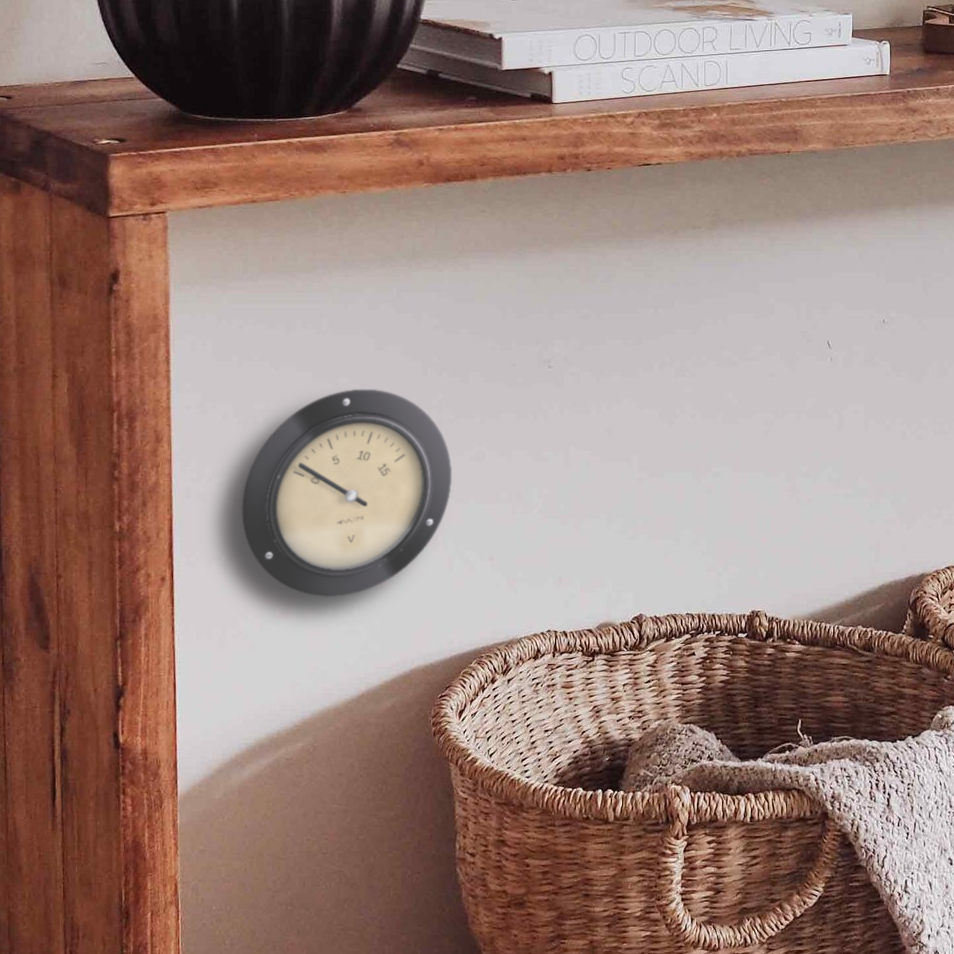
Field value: 1 V
